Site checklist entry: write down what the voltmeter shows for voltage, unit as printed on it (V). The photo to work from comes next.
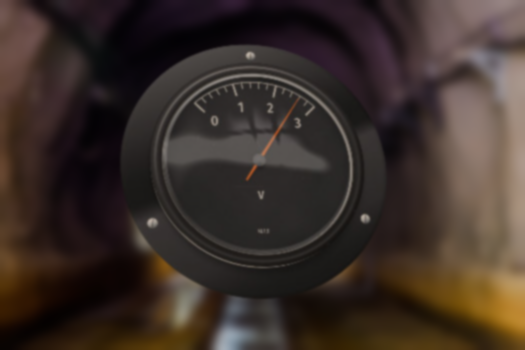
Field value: 2.6 V
